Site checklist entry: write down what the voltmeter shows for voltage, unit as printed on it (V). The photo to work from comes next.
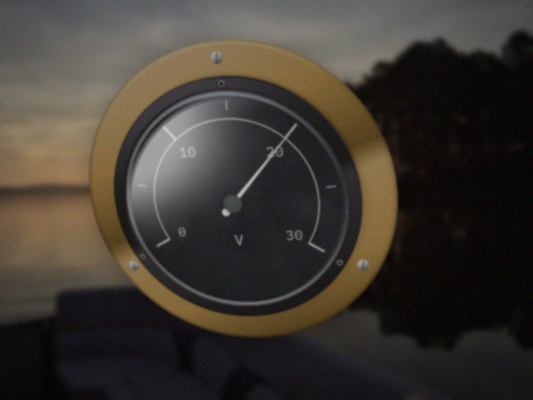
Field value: 20 V
